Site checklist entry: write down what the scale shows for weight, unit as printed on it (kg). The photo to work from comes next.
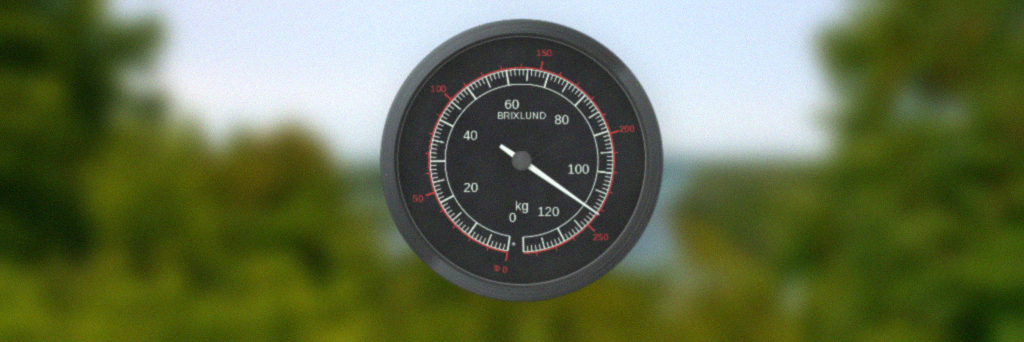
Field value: 110 kg
